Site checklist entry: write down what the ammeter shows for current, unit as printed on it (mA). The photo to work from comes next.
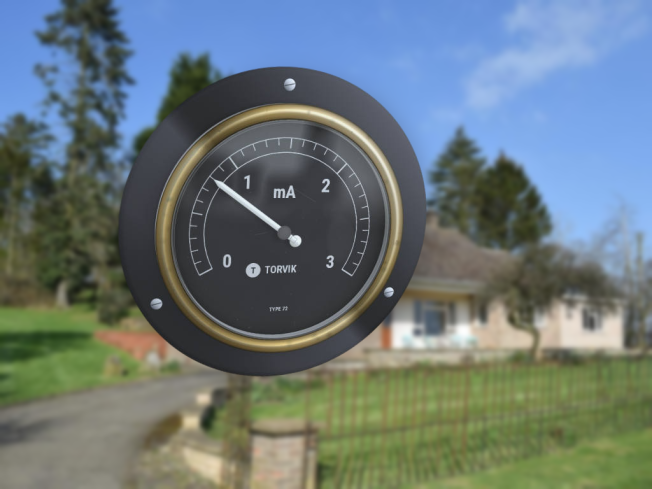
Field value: 0.8 mA
